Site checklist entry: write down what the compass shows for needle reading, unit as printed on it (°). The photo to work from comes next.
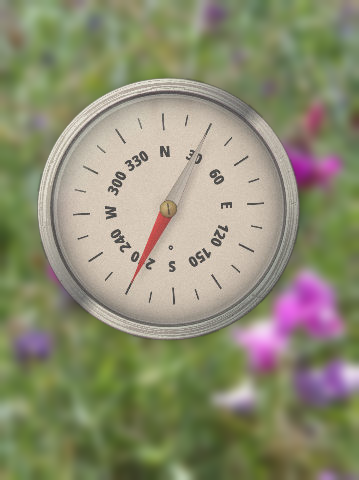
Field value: 210 °
